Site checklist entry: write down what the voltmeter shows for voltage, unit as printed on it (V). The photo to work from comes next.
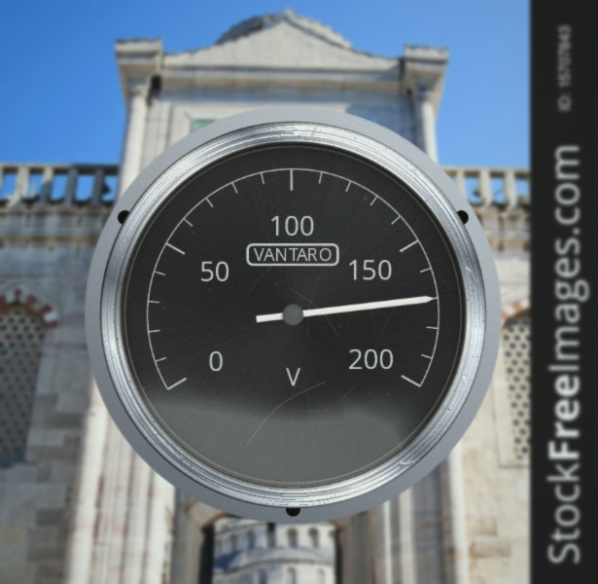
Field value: 170 V
